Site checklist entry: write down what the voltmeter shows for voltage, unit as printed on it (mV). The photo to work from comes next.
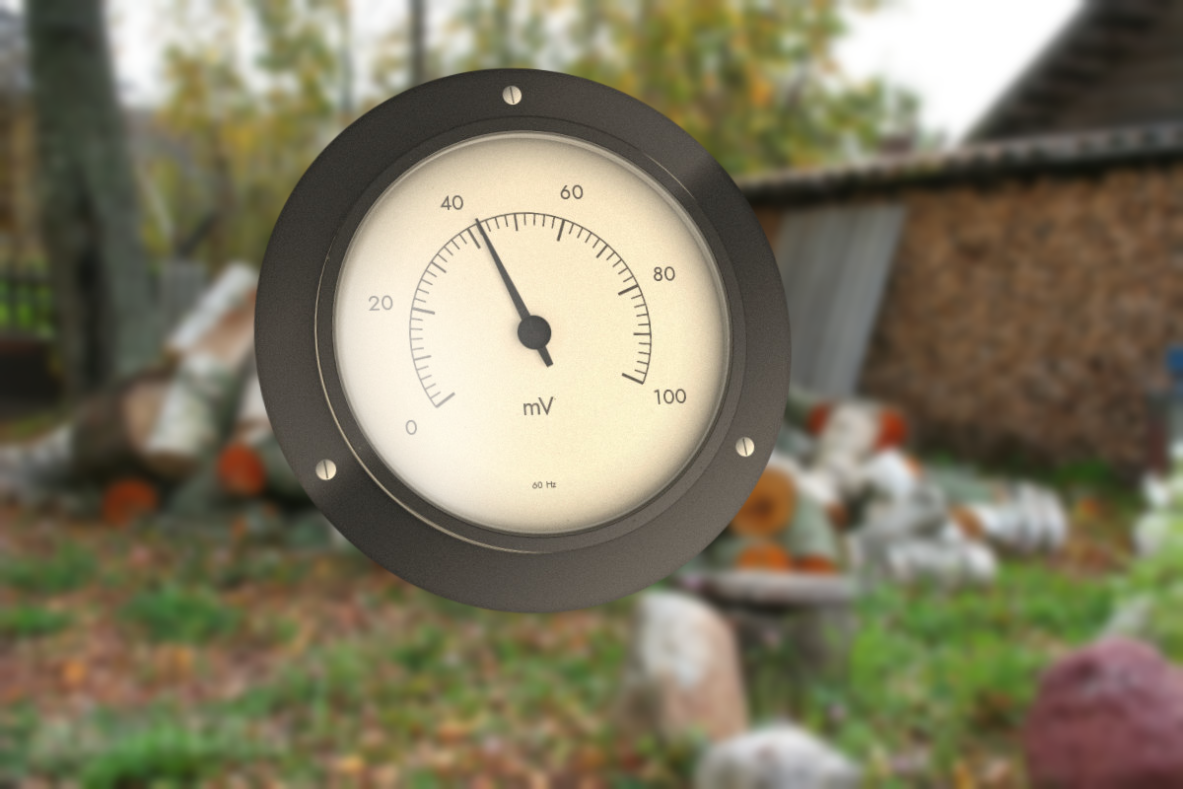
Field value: 42 mV
